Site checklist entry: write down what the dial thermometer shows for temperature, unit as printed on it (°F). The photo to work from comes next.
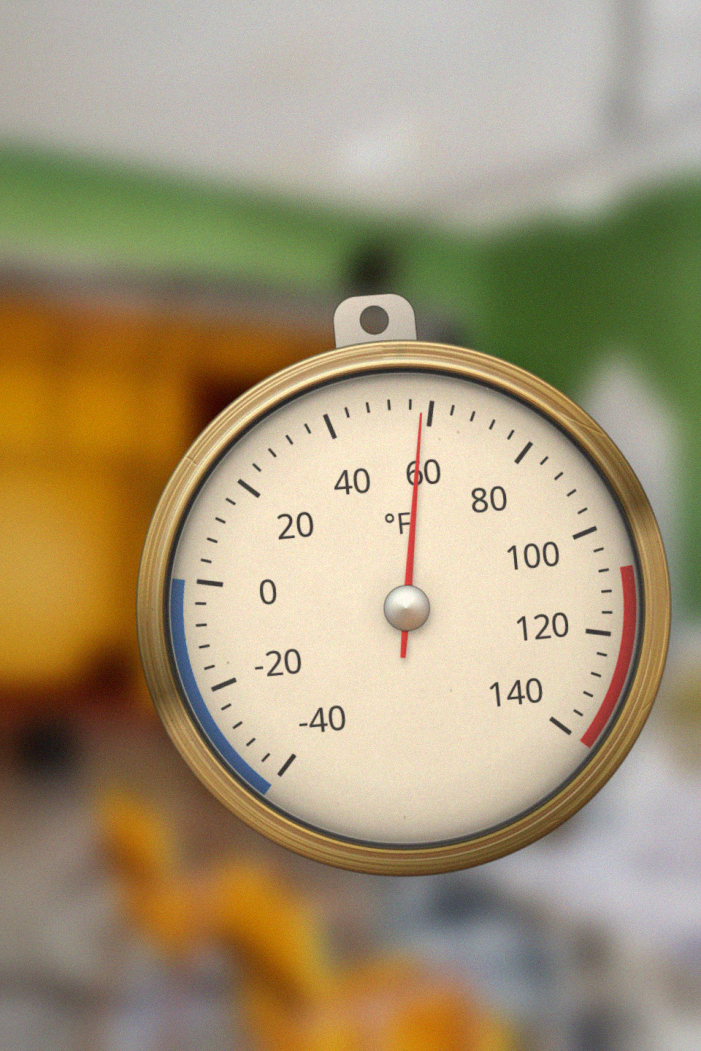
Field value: 58 °F
